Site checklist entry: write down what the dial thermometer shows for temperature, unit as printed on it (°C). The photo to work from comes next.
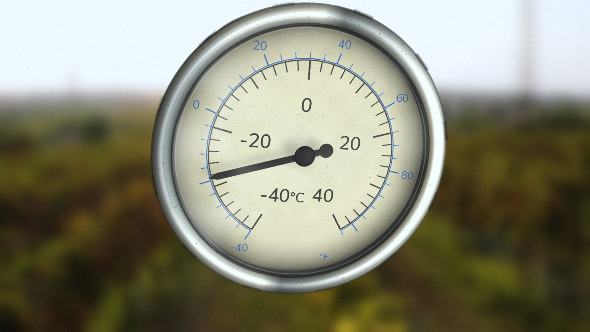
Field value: -28 °C
